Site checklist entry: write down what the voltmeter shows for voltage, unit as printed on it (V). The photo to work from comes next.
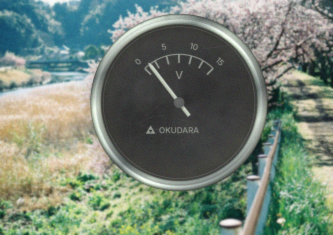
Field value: 1.25 V
